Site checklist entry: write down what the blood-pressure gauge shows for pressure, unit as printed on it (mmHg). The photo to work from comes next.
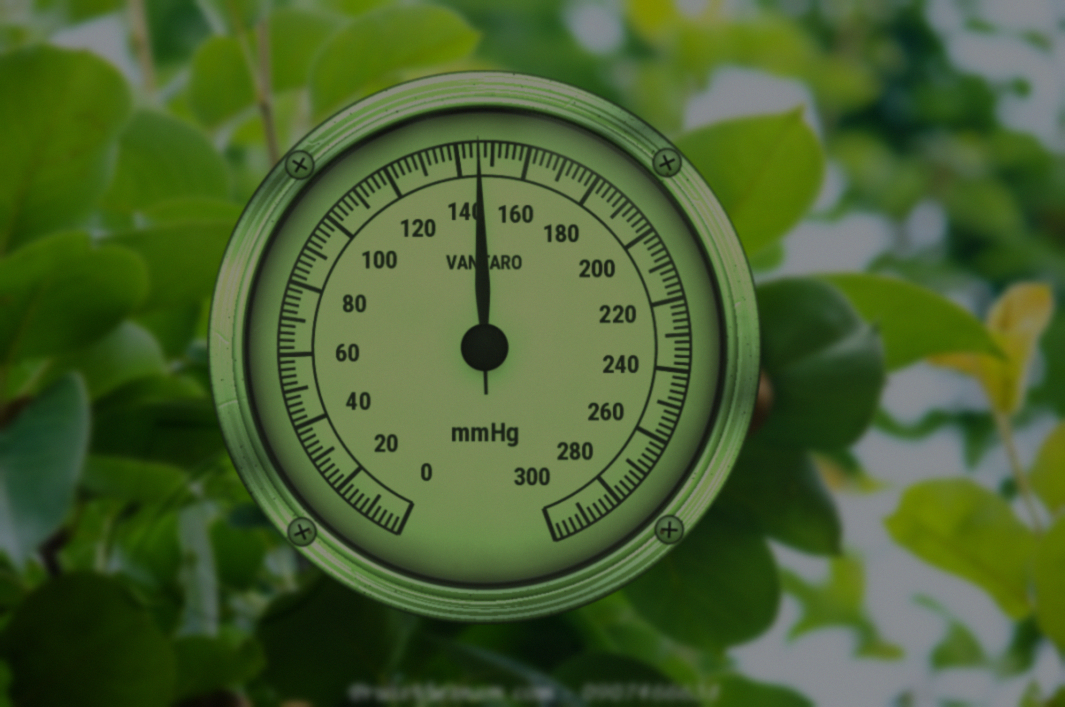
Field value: 146 mmHg
